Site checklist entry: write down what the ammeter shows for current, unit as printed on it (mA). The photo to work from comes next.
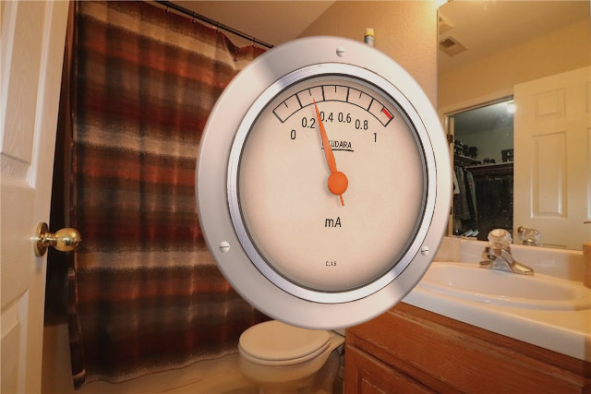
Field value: 0.3 mA
